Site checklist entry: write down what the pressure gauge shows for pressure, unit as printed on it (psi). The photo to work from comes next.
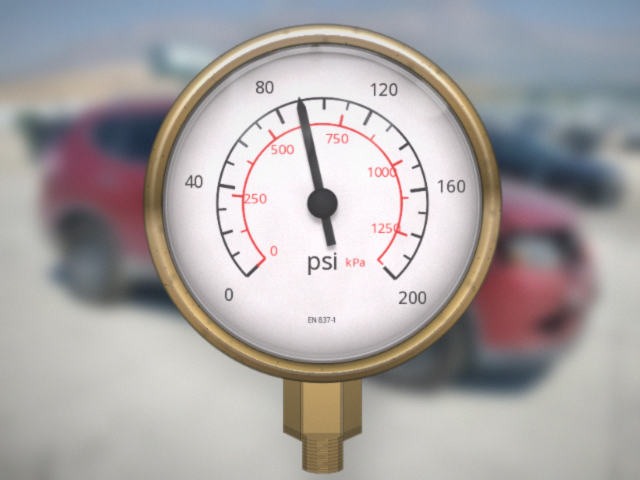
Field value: 90 psi
